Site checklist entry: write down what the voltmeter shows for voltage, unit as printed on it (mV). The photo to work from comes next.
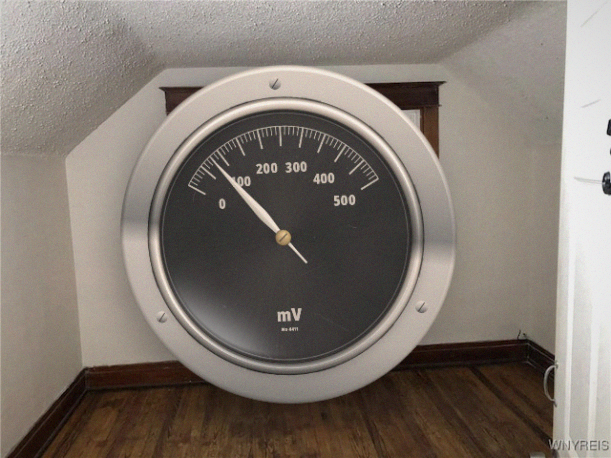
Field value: 80 mV
